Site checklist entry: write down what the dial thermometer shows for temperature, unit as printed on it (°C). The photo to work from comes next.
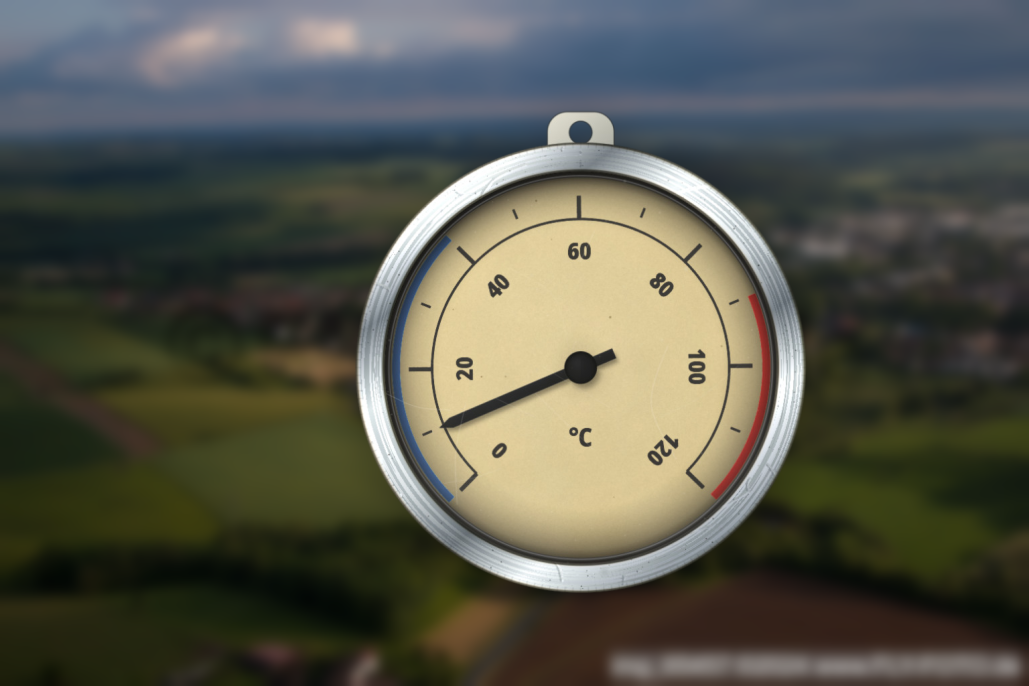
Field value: 10 °C
